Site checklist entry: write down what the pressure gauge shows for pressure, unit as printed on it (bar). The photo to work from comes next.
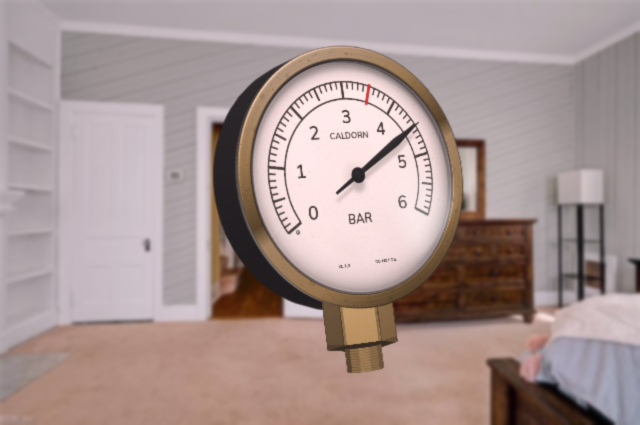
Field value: 4.5 bar
